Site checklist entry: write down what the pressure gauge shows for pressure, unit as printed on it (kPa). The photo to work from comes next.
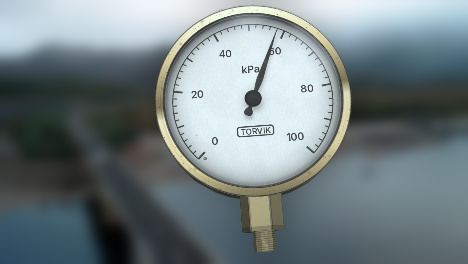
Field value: 58 kPa
